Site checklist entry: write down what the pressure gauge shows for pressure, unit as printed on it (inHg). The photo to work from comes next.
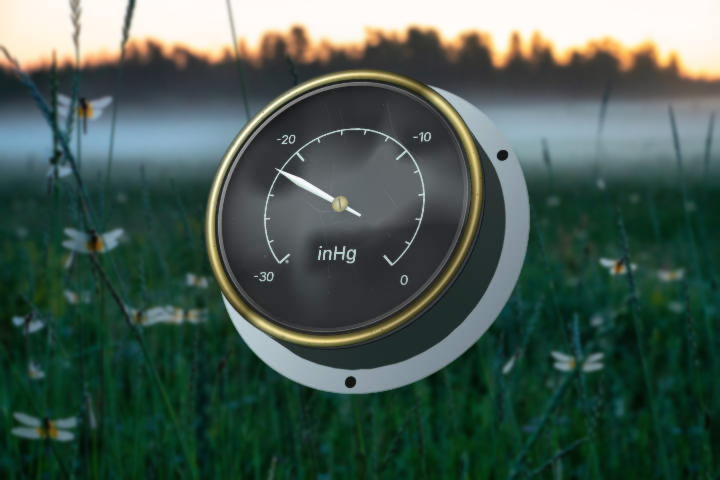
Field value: -22 inHg
